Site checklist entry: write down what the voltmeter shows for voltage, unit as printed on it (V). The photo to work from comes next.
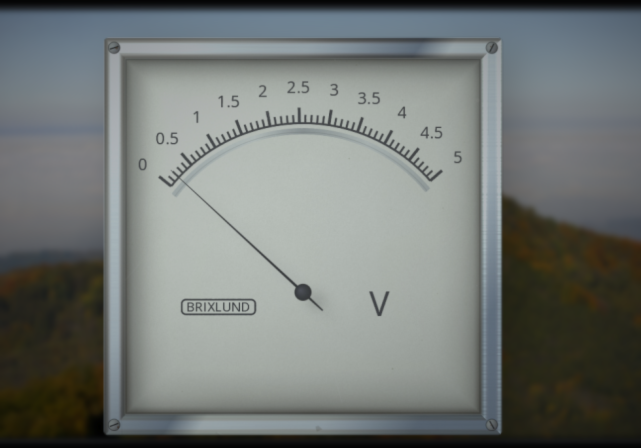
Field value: 0.2 V
